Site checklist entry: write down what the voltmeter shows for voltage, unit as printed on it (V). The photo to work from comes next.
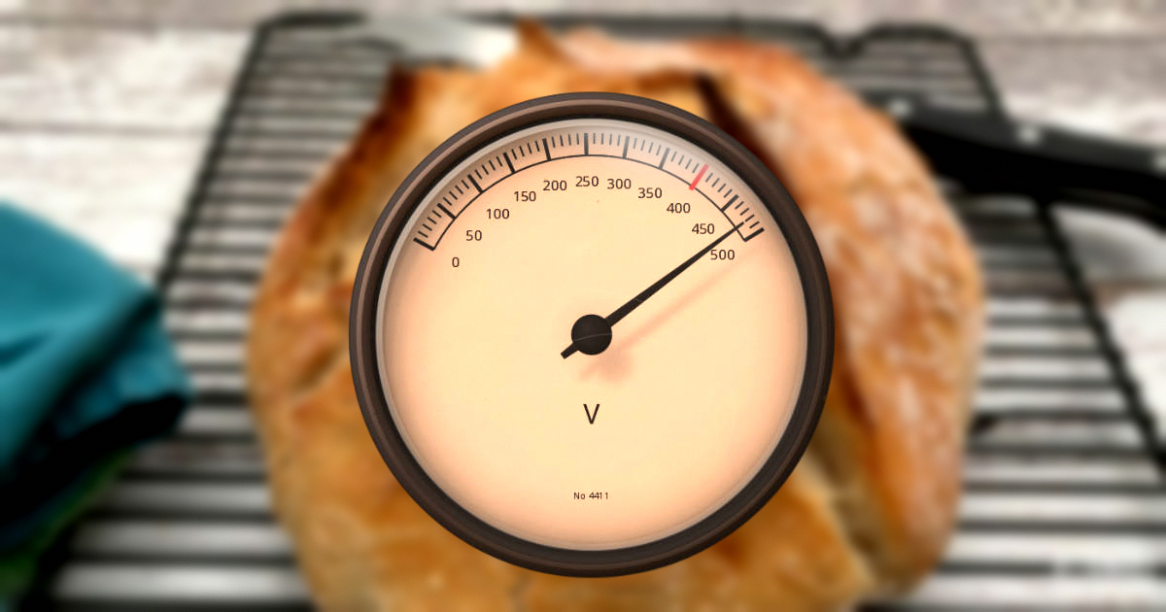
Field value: 480 V
